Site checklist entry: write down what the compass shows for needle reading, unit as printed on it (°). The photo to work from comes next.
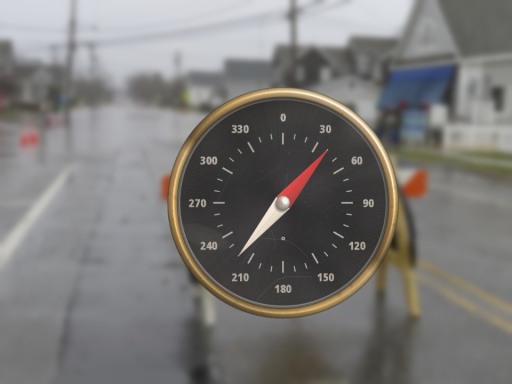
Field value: 40 °
